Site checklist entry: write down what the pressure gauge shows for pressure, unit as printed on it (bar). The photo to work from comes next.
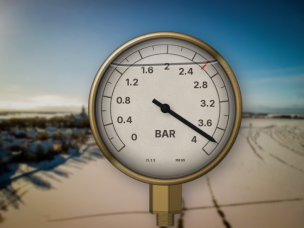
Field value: 3.8 bar
